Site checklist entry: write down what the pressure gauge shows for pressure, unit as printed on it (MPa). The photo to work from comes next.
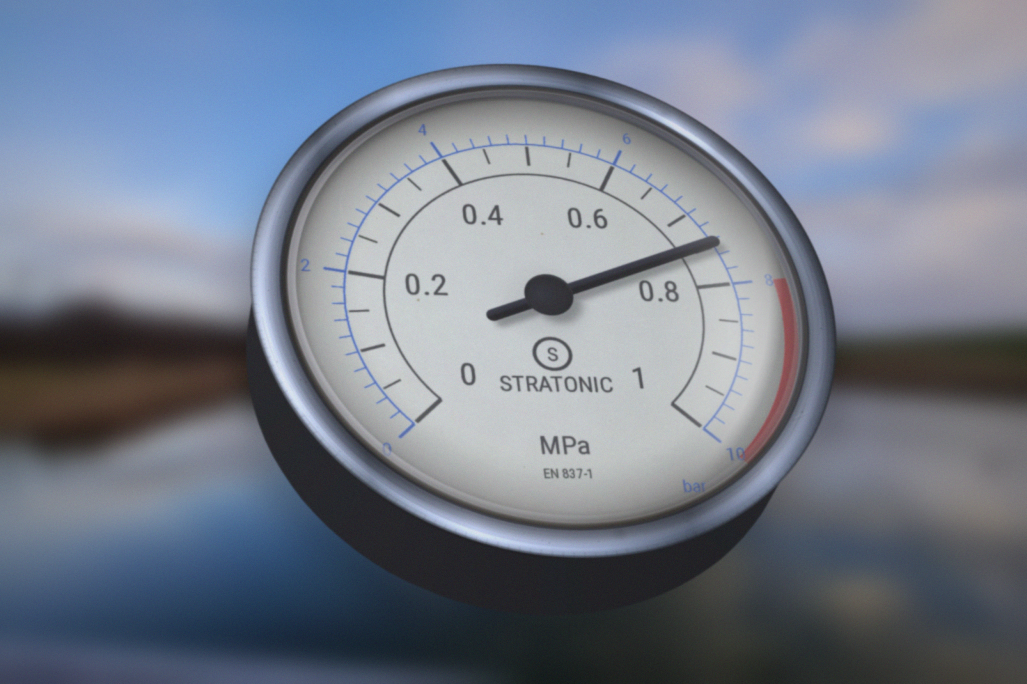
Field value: 0.75 MPa
